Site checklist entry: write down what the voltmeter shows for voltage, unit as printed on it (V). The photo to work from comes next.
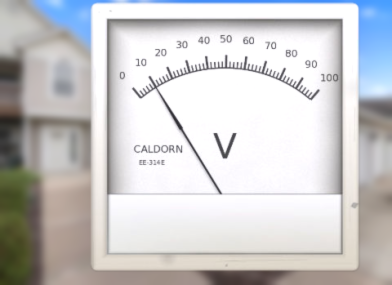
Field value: 10 V
